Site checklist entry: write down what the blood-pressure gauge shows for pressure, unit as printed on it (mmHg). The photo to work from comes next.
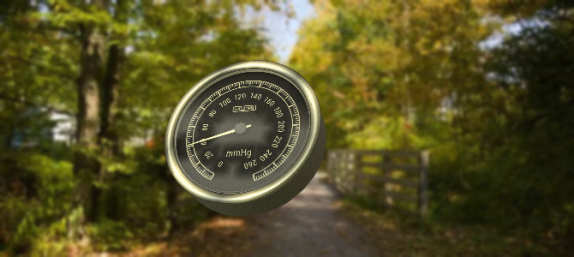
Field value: 40 mmHg
